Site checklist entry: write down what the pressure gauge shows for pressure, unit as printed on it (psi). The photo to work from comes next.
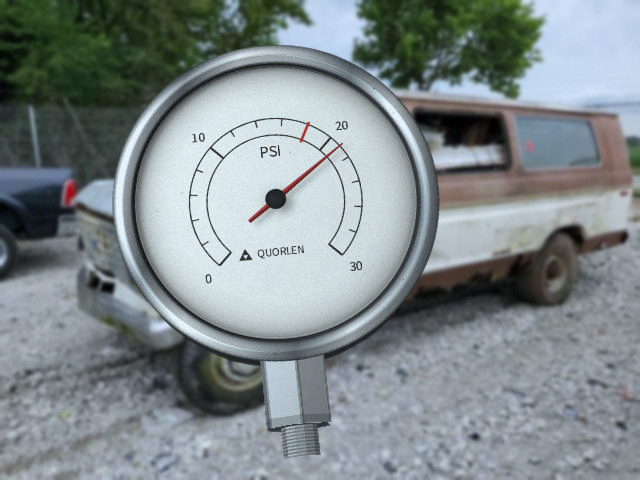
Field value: 21 psi
